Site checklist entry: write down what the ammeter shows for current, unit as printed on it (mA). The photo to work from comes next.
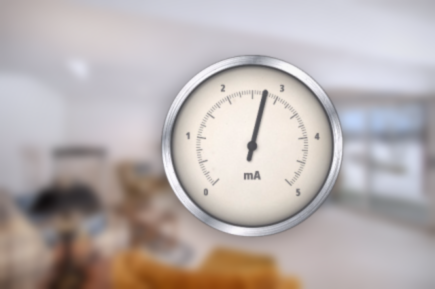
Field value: 2.75 mA
